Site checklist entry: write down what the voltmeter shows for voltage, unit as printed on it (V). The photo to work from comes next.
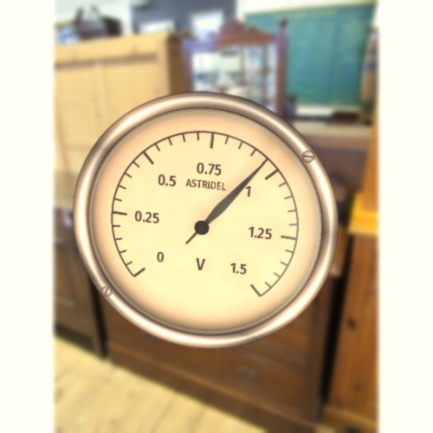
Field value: 0.95 V
